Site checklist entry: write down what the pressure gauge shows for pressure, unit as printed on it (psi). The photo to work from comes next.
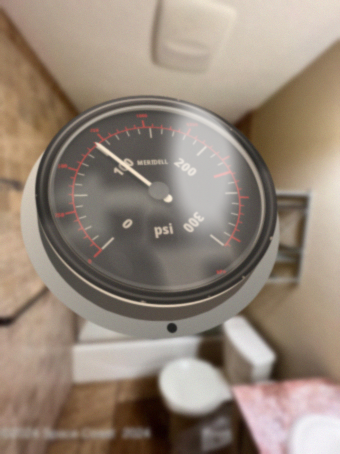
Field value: 100 psi
